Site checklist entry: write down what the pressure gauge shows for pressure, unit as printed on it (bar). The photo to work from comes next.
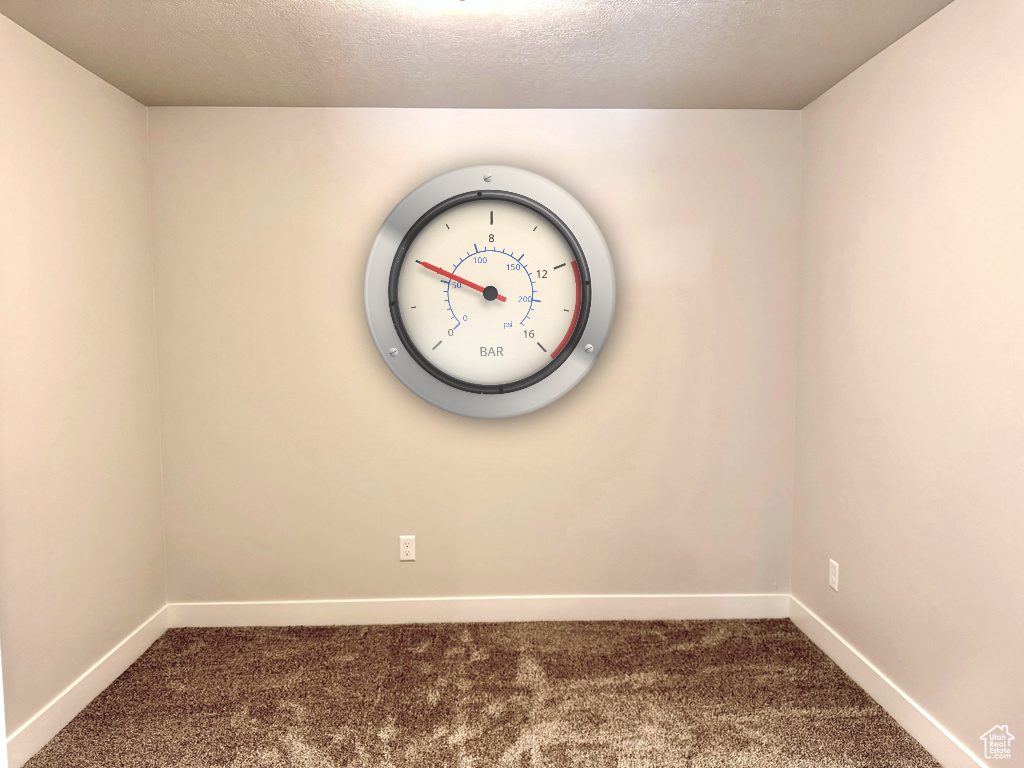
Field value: 4 bar
